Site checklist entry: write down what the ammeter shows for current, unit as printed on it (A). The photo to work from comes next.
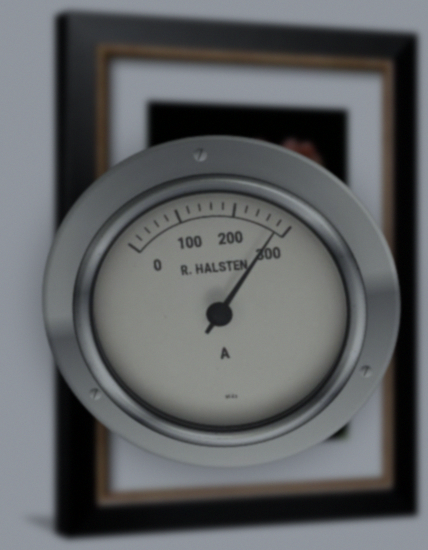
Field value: 280 A
